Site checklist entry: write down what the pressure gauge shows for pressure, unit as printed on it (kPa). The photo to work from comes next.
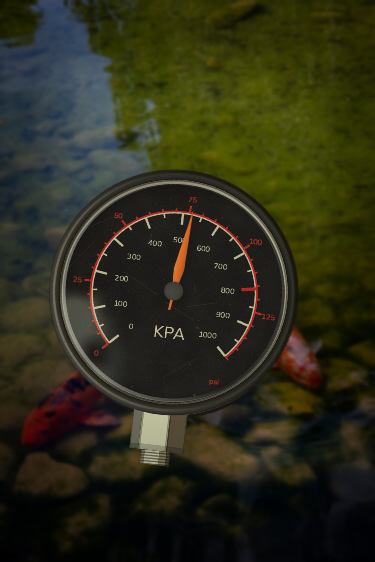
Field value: 525 kPa
